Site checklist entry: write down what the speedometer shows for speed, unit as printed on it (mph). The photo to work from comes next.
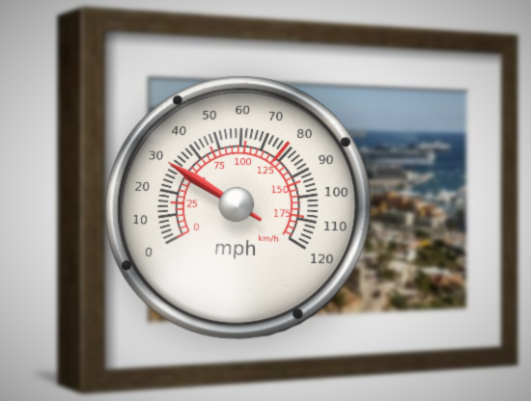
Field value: 30 mph
